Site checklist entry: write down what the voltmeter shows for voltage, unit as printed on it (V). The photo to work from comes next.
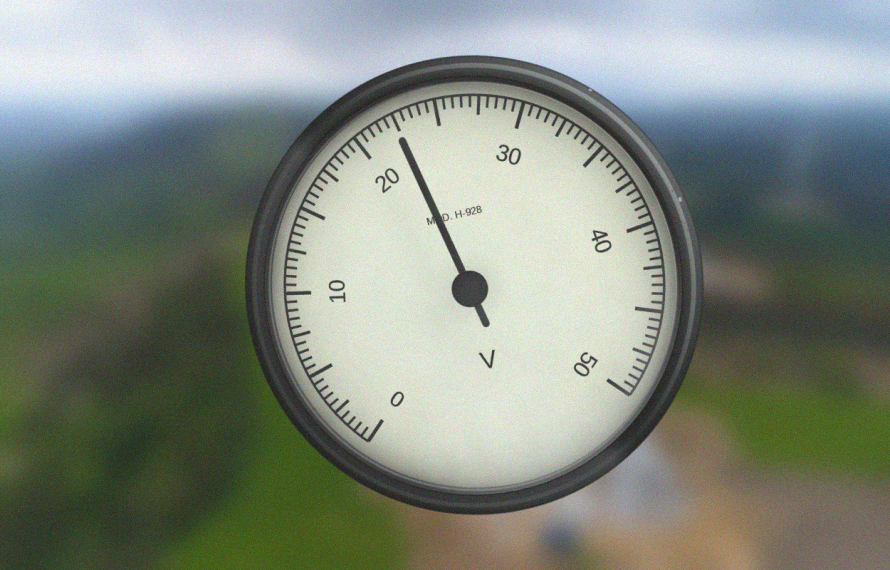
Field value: 22.5 V
